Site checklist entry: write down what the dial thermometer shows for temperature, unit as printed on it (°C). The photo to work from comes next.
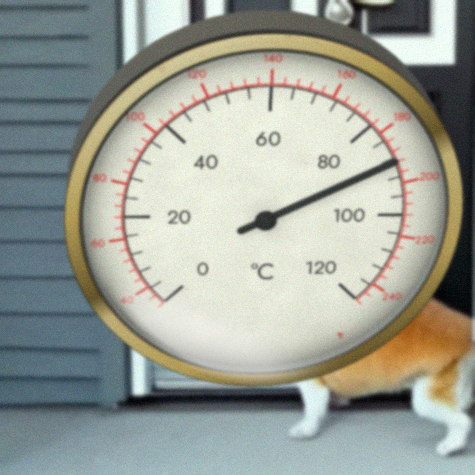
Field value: 88 °C
